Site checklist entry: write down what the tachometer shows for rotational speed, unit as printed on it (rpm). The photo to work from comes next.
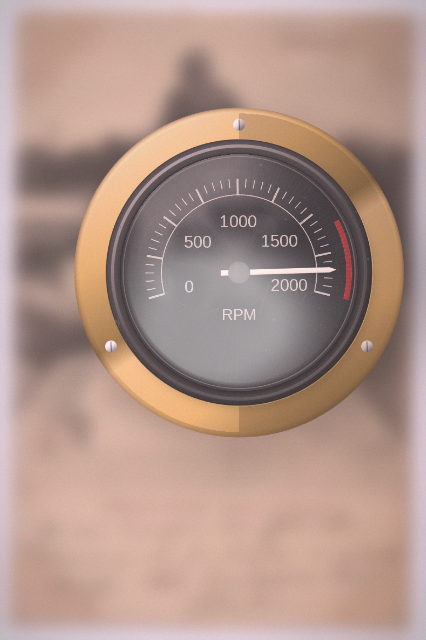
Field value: 1850 rpm
